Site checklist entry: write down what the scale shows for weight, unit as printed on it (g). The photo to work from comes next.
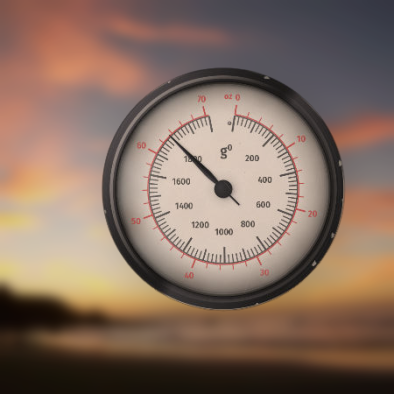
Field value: 1800 g
